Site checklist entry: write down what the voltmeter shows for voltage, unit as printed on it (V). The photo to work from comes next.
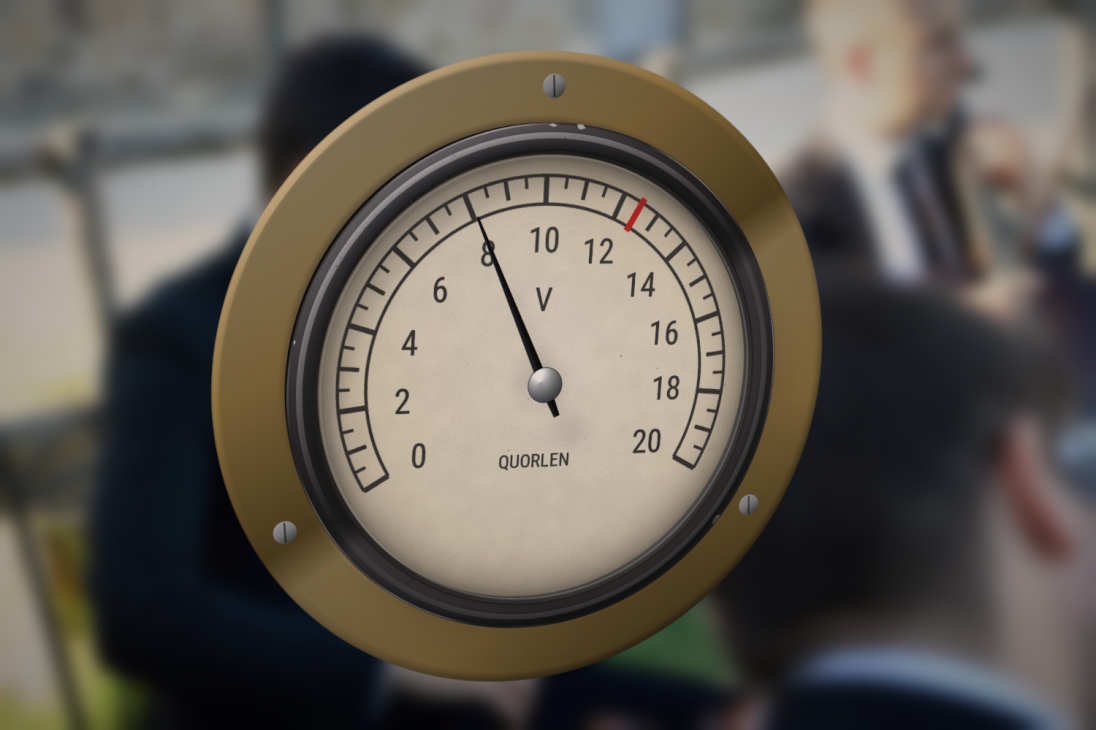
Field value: 8 V
